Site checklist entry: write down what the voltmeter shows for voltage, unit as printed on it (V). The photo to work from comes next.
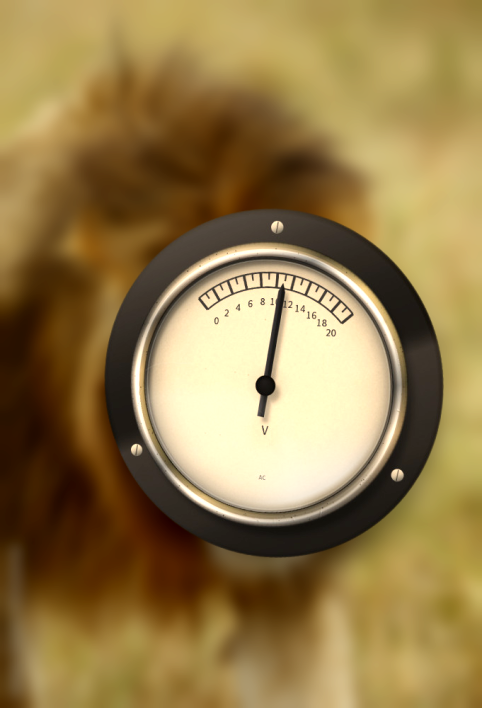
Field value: 11 V
